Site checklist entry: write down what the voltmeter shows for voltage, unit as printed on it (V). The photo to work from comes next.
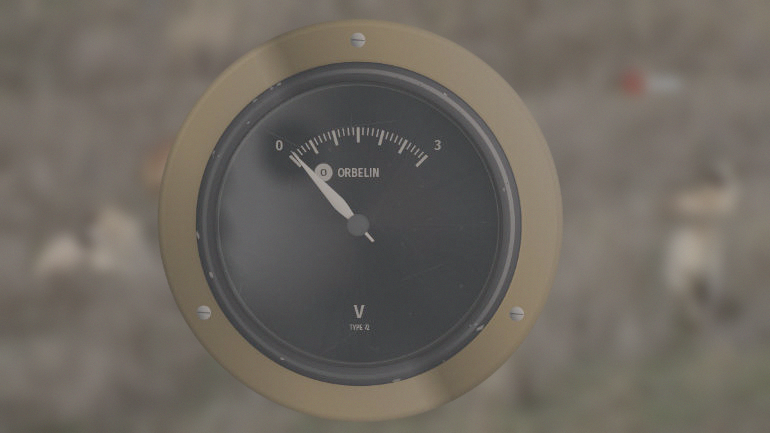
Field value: 0.1 V
